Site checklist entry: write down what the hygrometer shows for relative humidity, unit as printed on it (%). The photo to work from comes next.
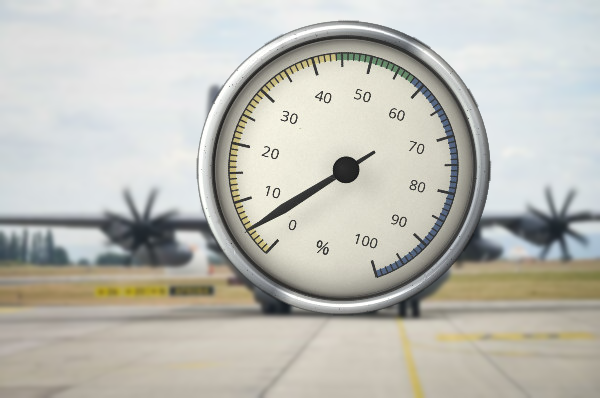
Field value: 5 %
